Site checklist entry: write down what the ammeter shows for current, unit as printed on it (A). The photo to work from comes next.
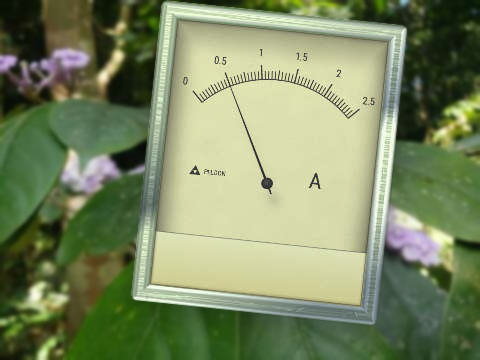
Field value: 0.5 A
